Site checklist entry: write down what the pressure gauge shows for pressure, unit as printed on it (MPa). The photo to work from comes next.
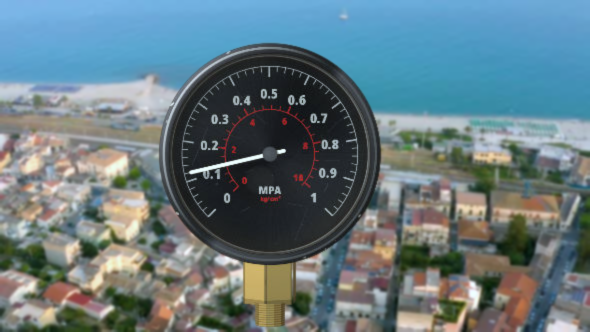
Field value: 0.12 MPa
